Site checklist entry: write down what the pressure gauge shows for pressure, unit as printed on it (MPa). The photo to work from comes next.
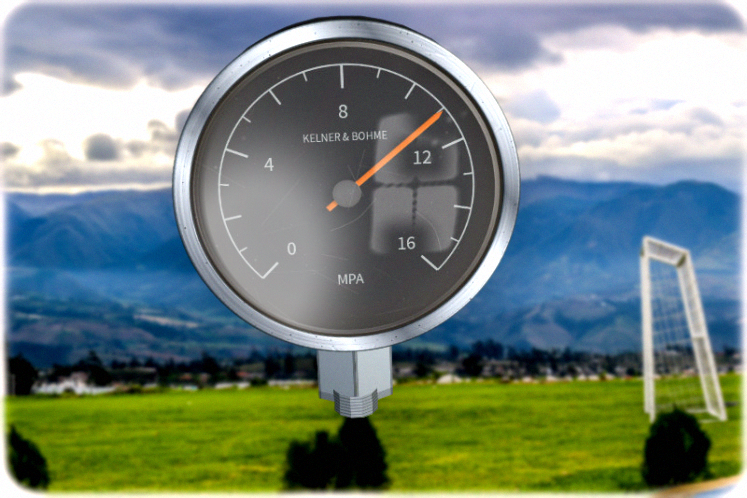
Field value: 11 MPa
